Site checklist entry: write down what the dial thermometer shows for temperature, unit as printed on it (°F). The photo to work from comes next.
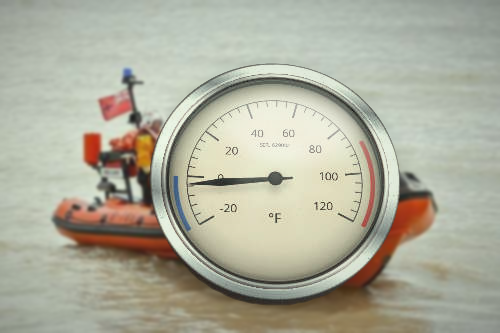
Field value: -4 °F
